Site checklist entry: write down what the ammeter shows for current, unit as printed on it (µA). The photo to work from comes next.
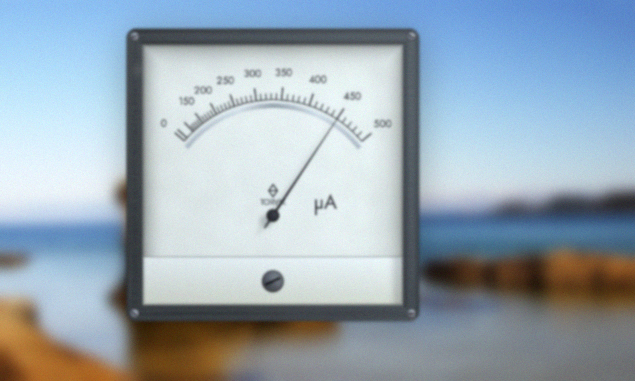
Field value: 450 µA
